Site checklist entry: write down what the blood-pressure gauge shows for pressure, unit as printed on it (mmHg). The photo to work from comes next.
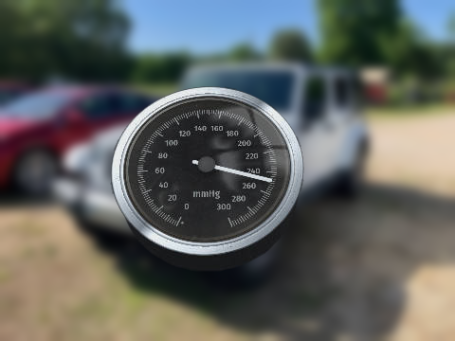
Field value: 250 mmHg
